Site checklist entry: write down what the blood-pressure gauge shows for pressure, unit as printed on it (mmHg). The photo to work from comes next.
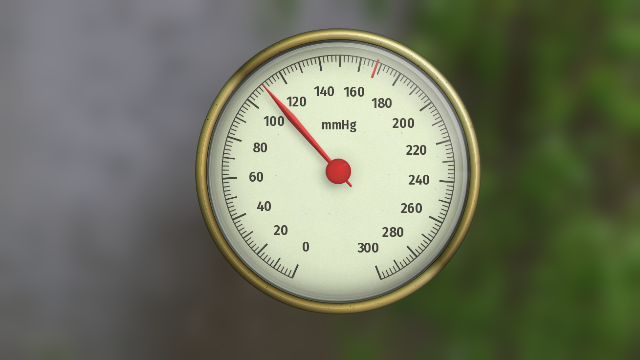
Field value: 110 mmHg
